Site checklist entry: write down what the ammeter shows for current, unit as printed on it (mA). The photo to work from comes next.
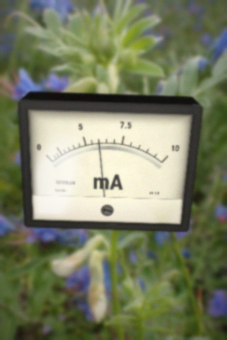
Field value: 6 mA
